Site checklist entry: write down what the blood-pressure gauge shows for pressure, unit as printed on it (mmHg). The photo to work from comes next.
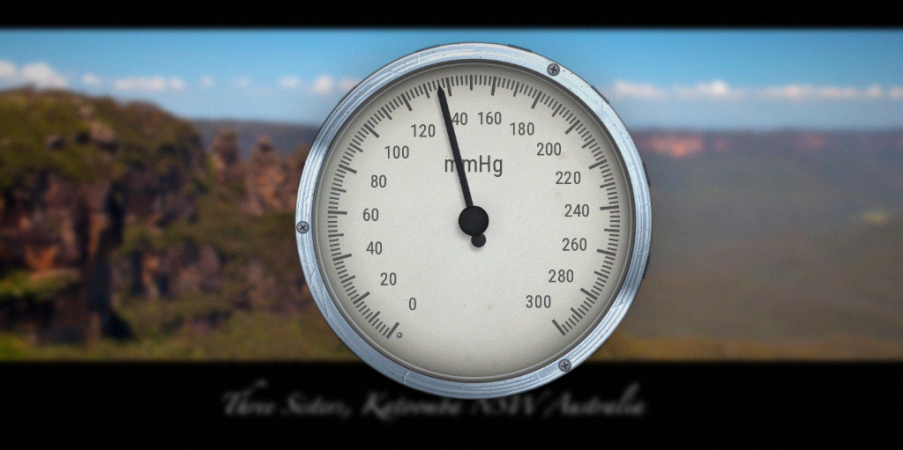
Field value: 136 mmHg
